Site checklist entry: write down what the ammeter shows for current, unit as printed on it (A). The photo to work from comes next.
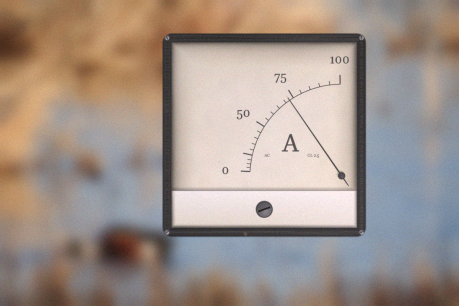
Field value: 72.5 A
